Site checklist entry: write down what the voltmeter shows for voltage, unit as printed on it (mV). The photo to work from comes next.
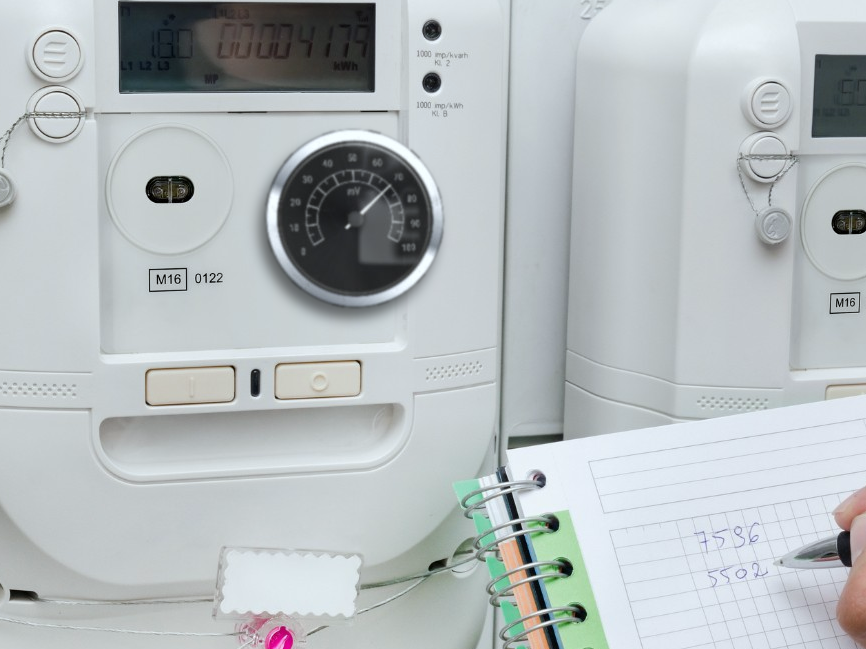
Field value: 70 mV
